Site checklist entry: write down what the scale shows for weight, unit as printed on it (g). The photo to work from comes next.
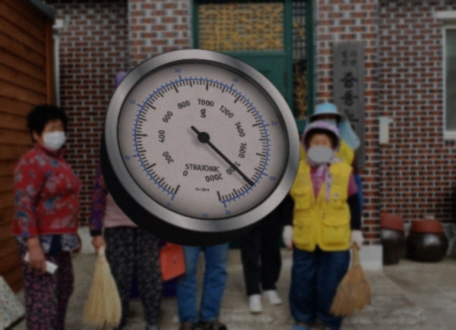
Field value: 1800 g
